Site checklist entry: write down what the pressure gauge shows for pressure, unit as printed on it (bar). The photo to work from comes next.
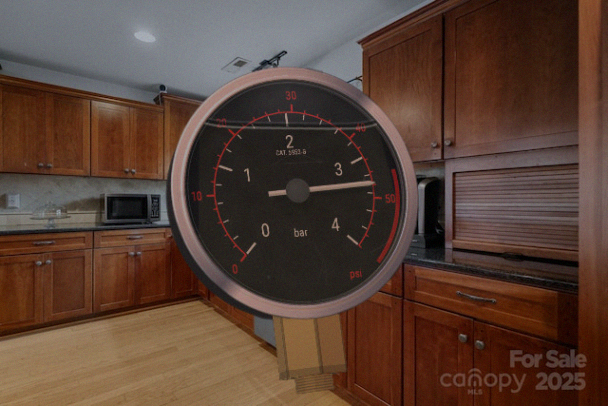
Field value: 3.3 bar
